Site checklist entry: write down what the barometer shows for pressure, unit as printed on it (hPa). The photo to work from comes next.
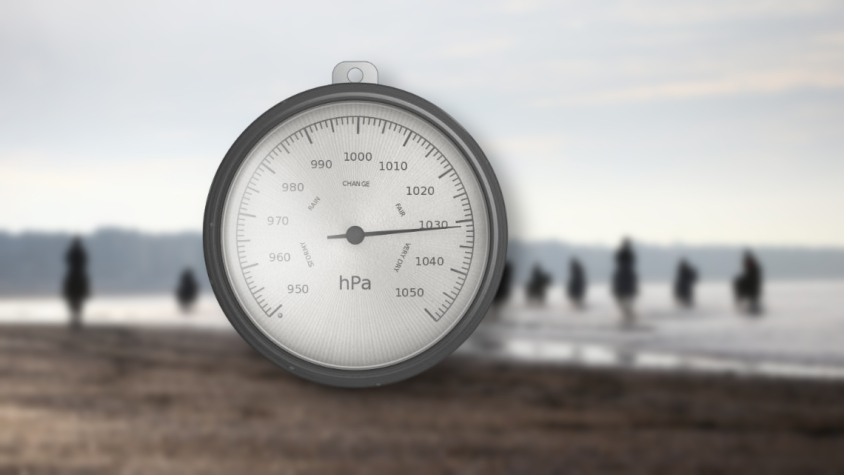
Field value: 1031 hPa
